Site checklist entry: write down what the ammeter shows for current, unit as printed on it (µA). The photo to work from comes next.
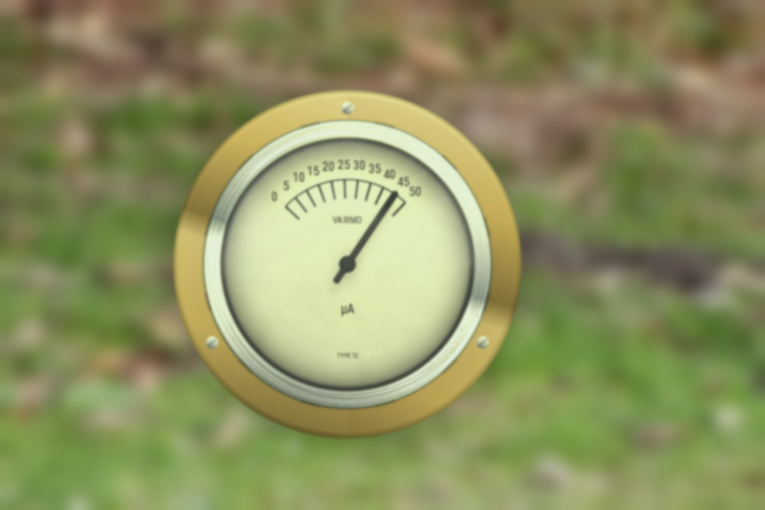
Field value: 45 µA
